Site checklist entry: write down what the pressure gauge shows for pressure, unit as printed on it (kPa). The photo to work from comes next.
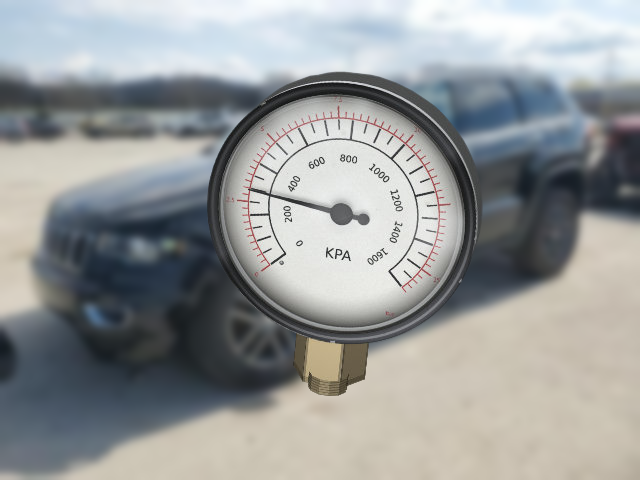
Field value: 300 kPa
